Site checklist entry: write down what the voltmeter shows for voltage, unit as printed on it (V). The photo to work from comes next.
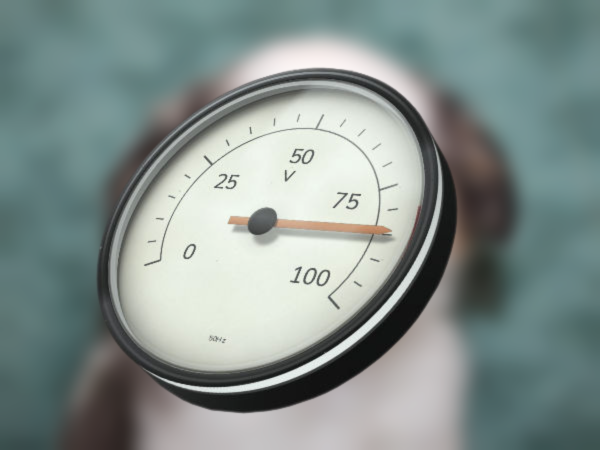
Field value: 85 V
